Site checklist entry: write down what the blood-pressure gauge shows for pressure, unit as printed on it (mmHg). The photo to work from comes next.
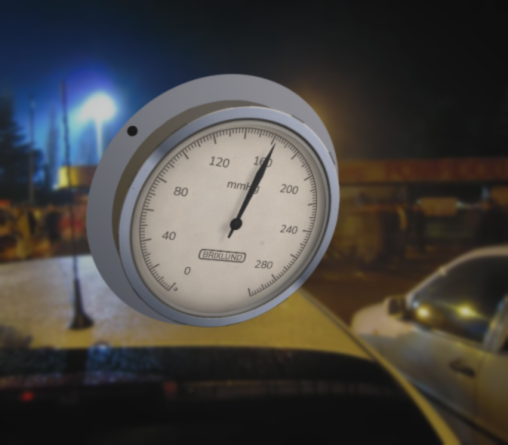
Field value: 160 mmHg
